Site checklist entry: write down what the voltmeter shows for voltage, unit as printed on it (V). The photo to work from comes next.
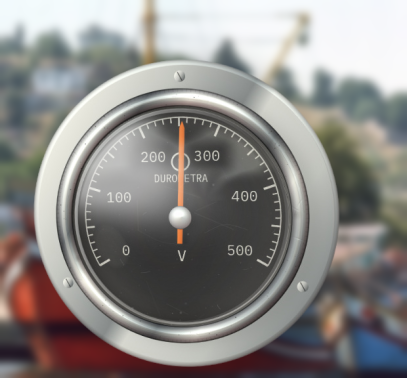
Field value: 255 V
